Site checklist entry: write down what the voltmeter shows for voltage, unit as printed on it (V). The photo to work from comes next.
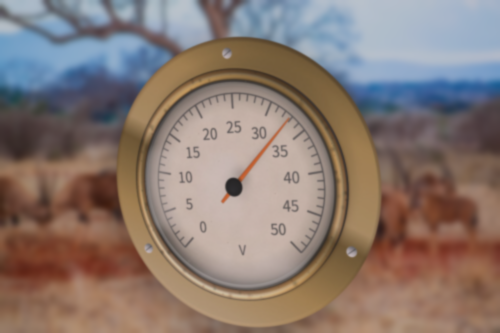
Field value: 33 V
